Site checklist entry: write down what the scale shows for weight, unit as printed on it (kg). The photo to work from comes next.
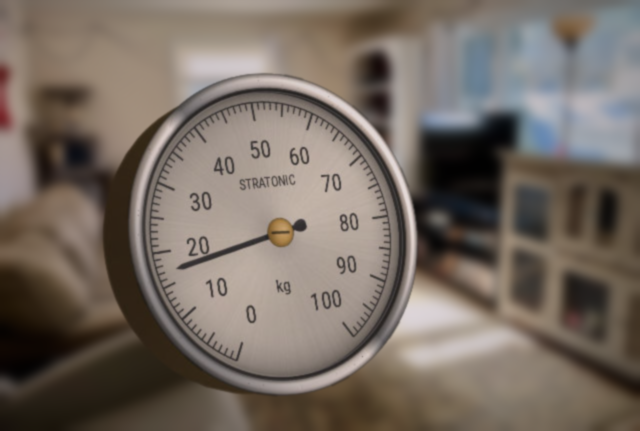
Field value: 17 kg
